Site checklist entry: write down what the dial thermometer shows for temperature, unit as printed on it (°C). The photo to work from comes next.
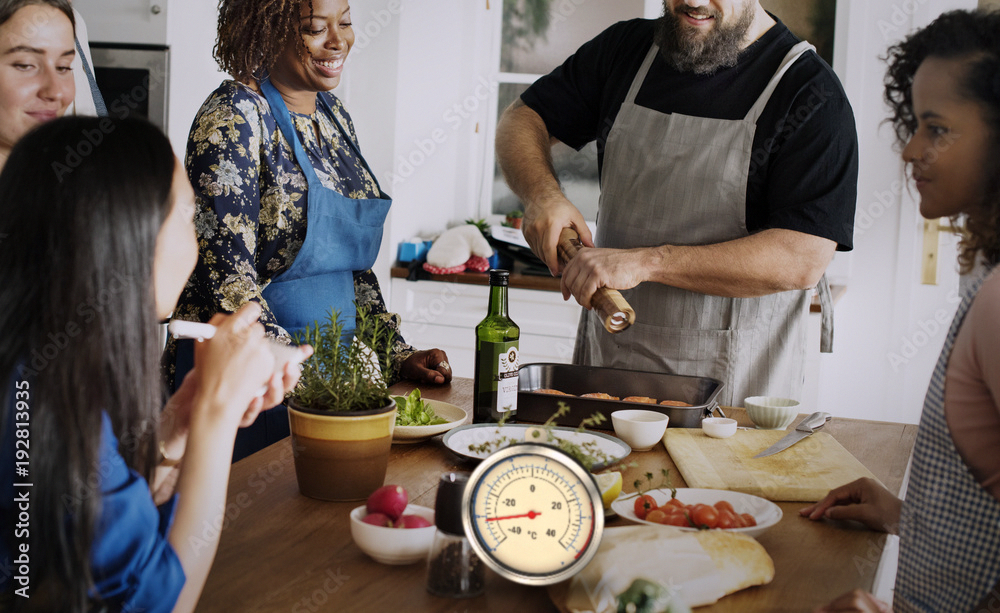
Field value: -30 °C
